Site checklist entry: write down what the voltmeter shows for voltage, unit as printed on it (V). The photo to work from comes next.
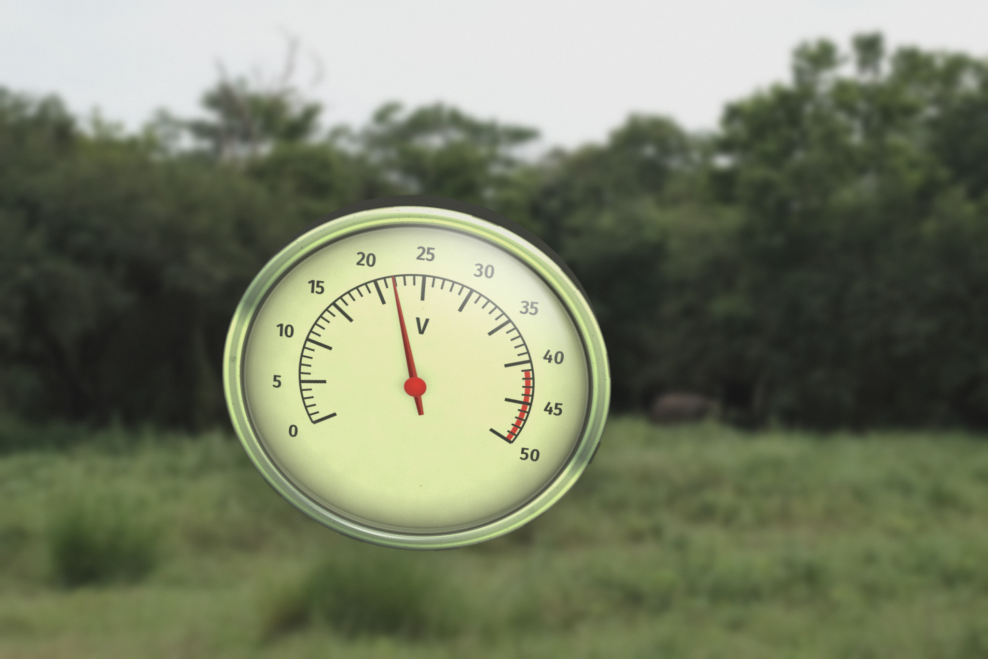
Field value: 22 V
